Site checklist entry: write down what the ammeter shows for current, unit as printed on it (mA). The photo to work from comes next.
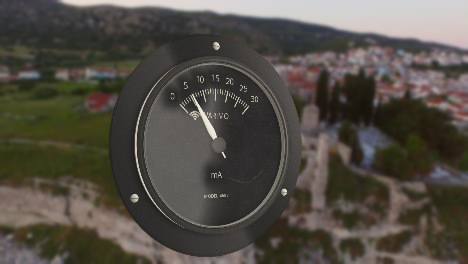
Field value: 5 mA
